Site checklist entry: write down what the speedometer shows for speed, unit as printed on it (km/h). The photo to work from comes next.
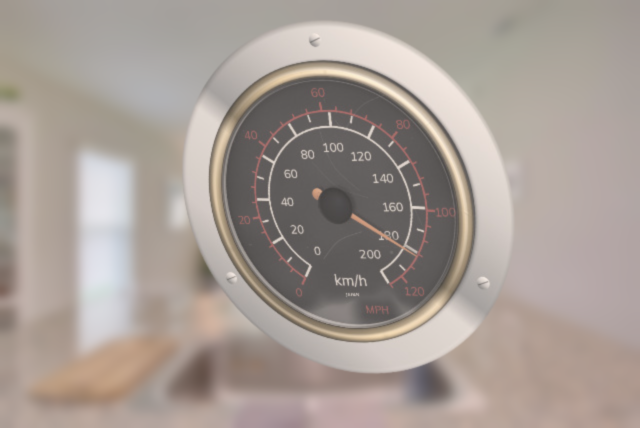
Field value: 180 km/h
